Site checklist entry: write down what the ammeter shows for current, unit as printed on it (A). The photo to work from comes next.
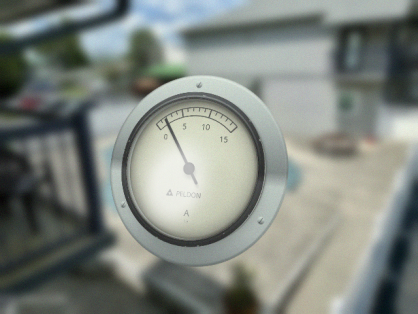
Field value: 2 A
